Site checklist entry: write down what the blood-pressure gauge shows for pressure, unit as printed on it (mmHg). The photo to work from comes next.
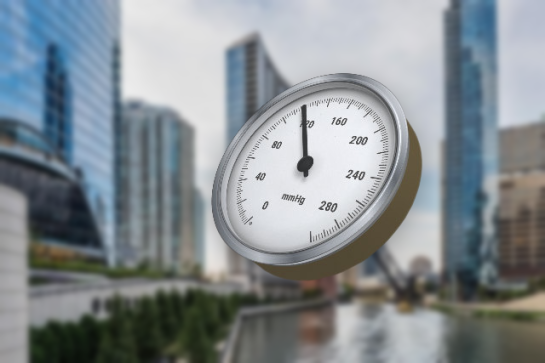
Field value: 120 mmHg
